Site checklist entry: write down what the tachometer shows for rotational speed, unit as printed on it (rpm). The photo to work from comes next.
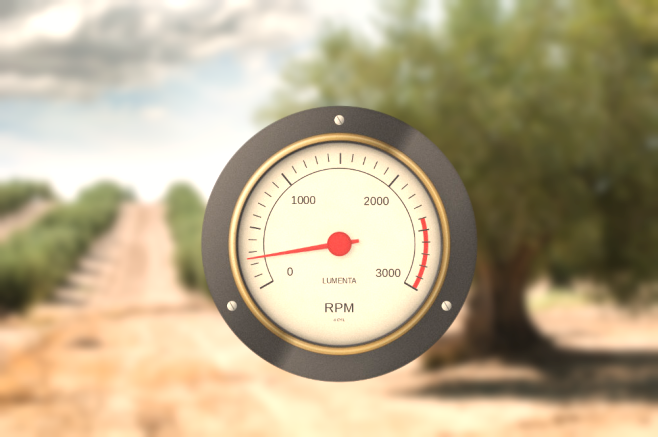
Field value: 250 rpm
